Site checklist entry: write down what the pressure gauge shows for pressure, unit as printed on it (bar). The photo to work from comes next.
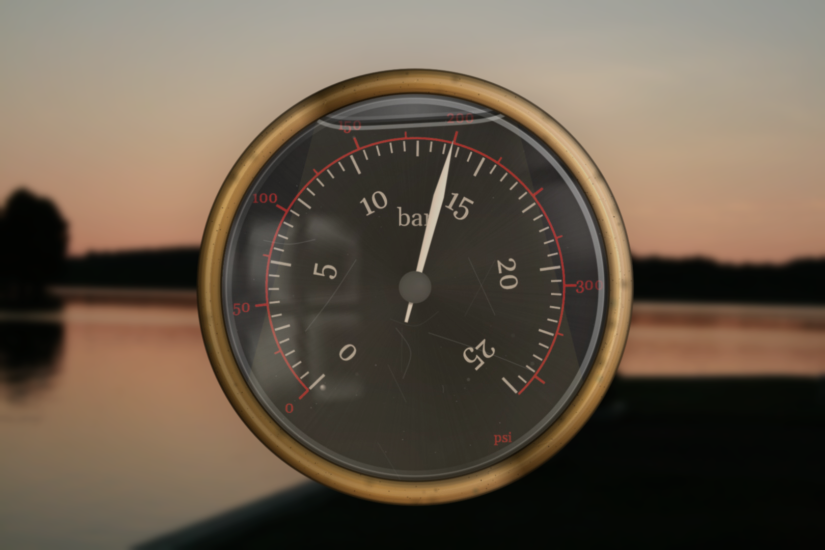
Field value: 13.75 bar
